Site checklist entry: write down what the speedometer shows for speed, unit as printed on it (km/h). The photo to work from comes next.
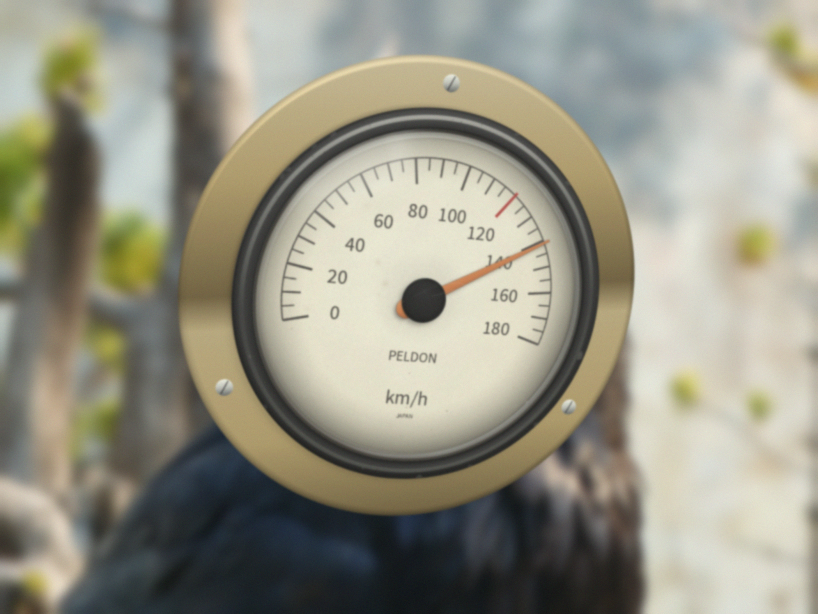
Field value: 140 km/h
